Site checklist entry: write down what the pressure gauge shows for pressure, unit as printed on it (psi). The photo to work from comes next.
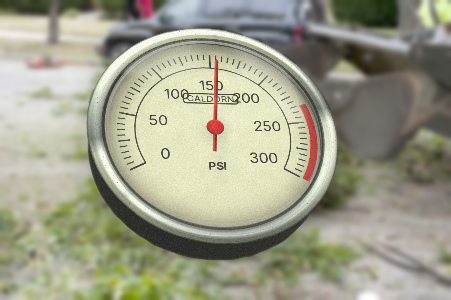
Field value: 155 psi
